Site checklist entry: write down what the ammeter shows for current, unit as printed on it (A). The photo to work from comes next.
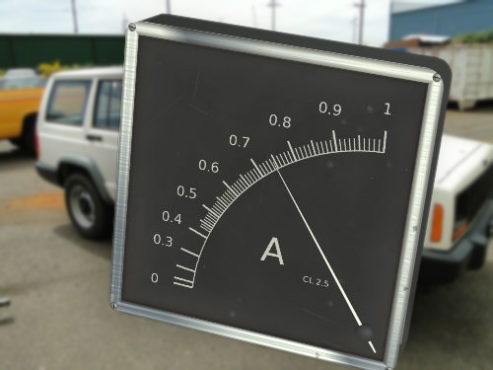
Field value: 0.75 A
